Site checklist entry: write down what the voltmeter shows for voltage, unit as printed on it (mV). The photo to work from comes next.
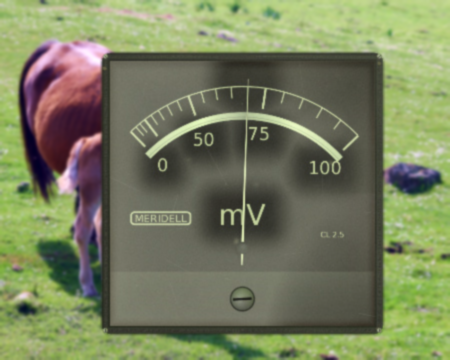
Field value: 70 mV
